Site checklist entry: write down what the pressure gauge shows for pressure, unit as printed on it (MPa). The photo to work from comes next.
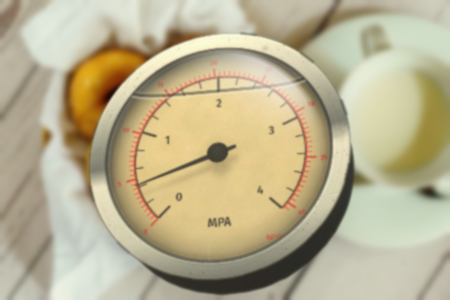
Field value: 0.4 MPa
